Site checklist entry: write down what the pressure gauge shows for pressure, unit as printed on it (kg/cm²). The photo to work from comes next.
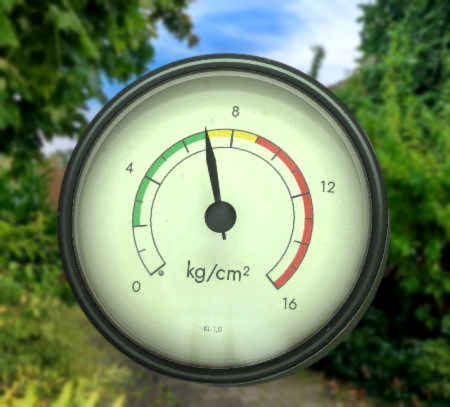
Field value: 7 kg/cm²
